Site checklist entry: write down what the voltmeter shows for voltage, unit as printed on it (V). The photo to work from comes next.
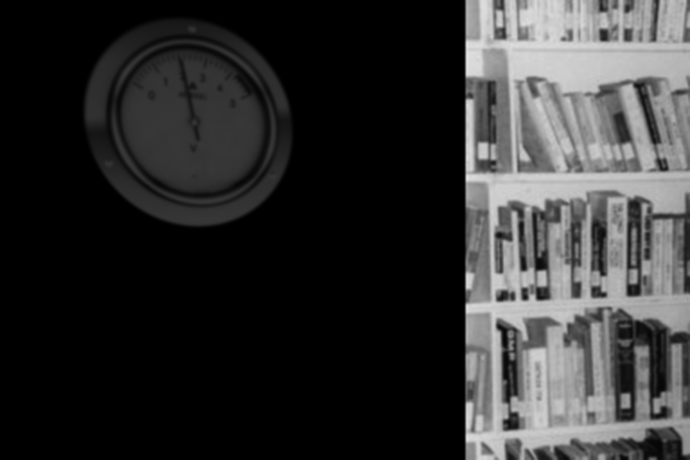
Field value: 2 V
